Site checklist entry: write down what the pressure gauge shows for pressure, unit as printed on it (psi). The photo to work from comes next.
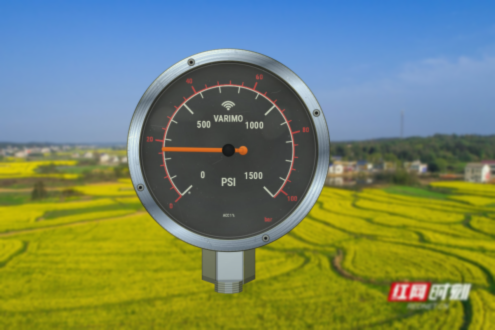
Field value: 250 psi
